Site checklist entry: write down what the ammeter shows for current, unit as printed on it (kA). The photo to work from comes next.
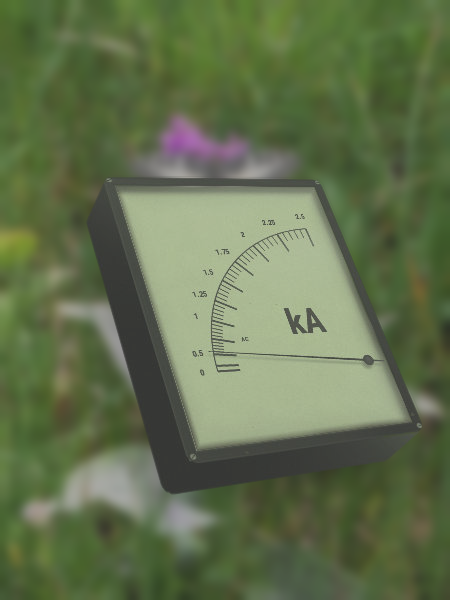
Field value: 0.5 kA
